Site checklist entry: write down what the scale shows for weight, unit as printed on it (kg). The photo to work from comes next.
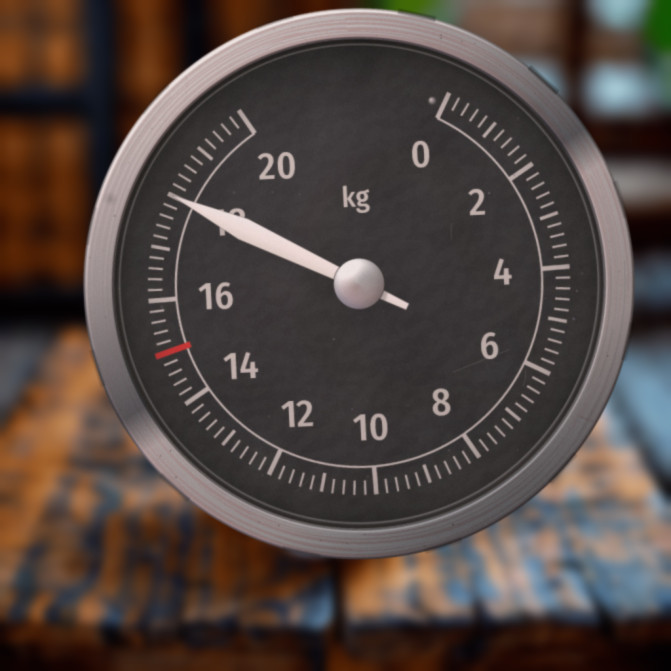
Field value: 18 kg
